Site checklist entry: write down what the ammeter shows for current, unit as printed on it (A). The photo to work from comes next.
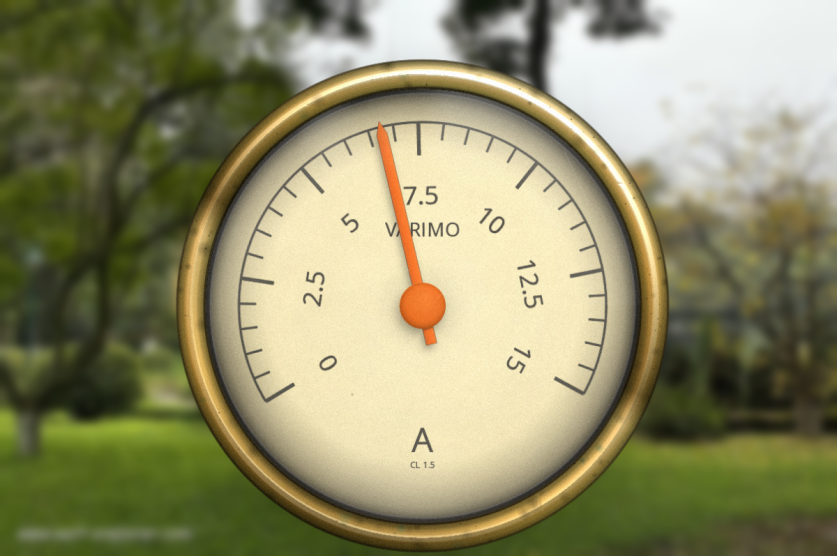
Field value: 6.75 A
